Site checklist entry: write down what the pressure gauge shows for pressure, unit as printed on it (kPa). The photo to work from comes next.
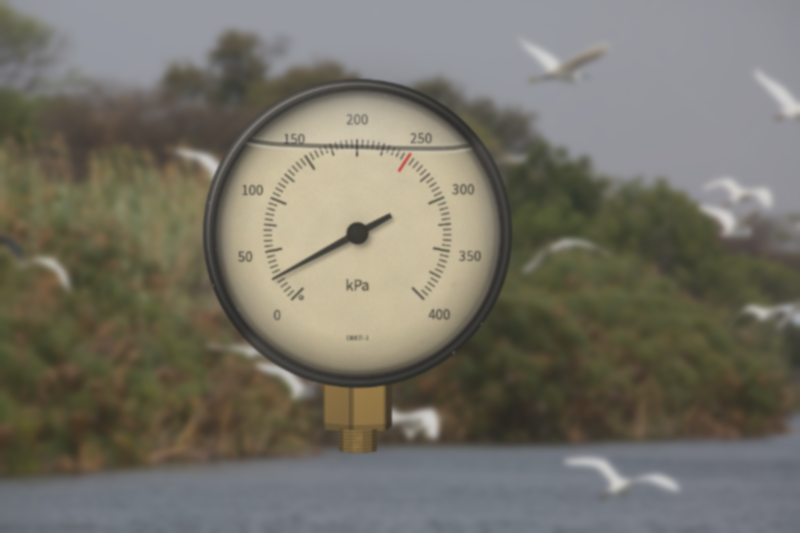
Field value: 25 kPa
